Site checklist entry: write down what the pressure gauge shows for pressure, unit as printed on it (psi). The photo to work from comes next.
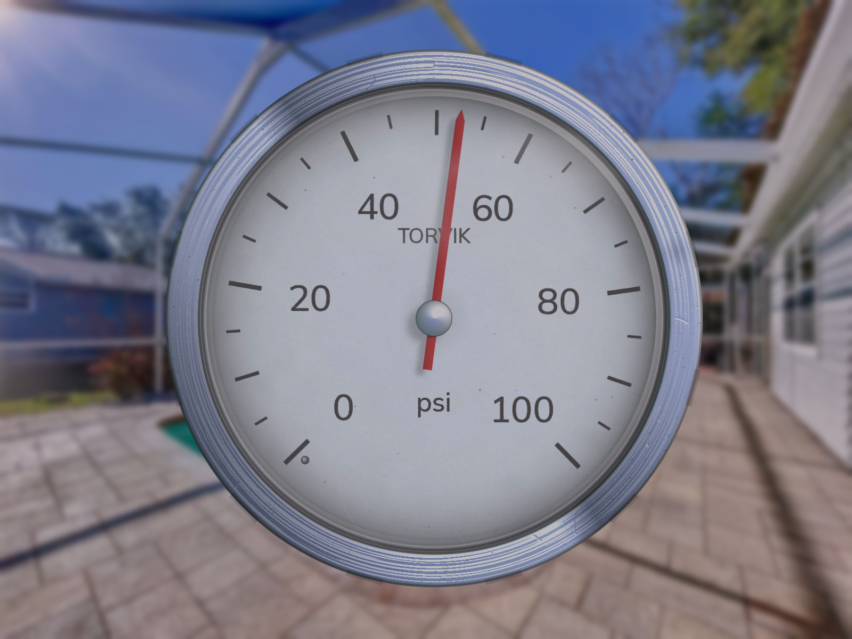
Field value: 52.5 psi
